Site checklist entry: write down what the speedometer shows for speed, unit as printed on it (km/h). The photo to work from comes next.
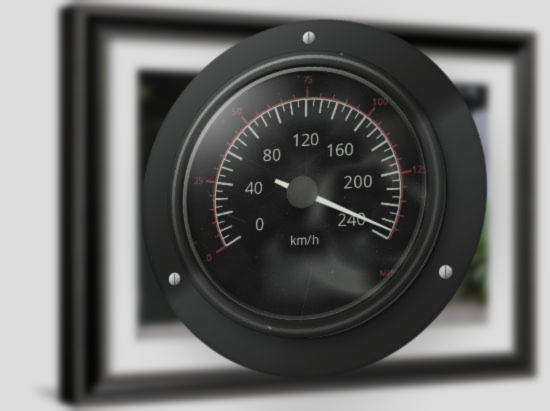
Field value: 235 km/h
